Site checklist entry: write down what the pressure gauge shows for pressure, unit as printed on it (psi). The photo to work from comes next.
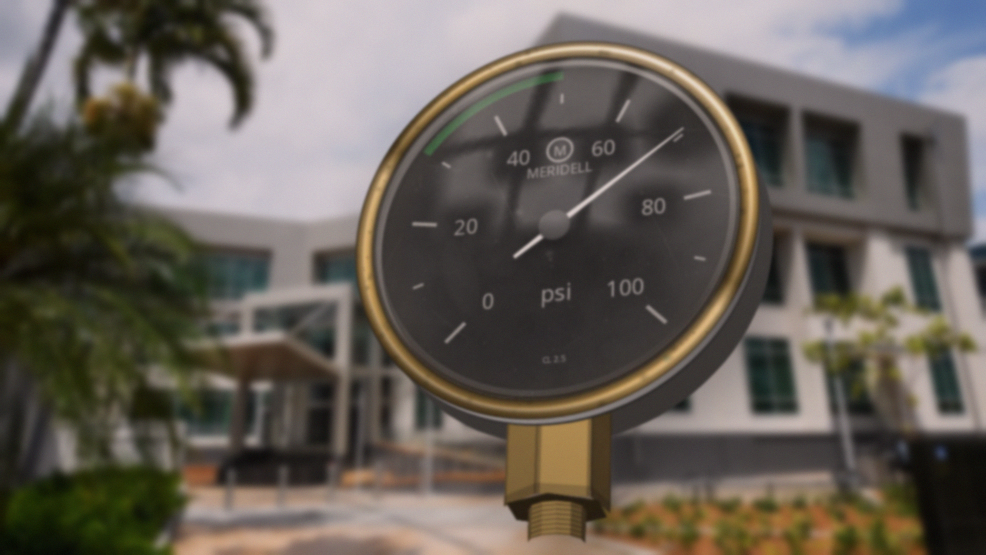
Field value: 70 psi
